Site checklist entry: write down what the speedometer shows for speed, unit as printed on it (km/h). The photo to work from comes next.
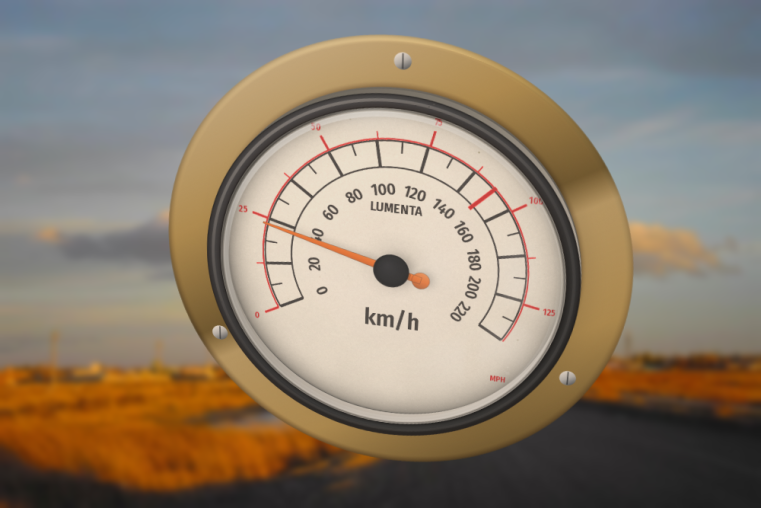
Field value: 40 km/h
